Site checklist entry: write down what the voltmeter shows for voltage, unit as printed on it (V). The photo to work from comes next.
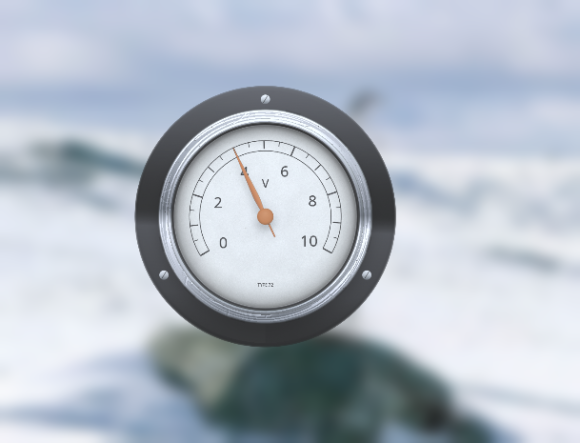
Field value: 4 V
